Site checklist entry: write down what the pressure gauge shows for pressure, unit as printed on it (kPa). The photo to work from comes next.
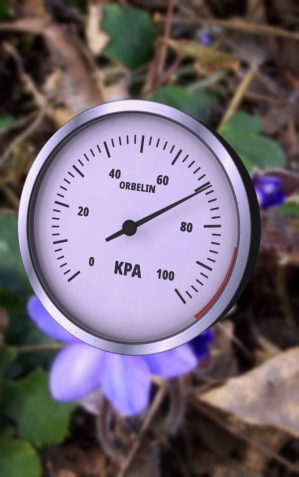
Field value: 71 kPa
